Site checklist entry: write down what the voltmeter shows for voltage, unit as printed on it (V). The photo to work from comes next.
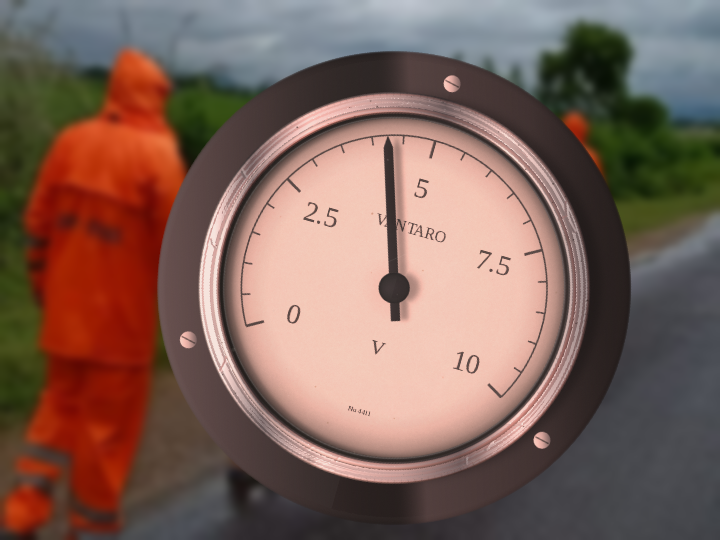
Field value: 4.25 V
